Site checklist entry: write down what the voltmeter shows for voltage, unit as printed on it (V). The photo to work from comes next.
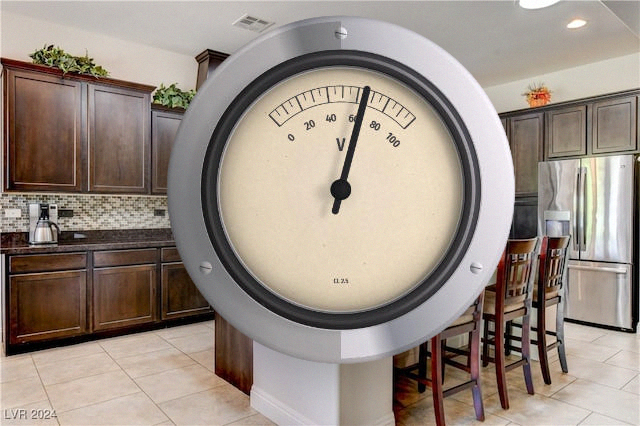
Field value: 65 V
